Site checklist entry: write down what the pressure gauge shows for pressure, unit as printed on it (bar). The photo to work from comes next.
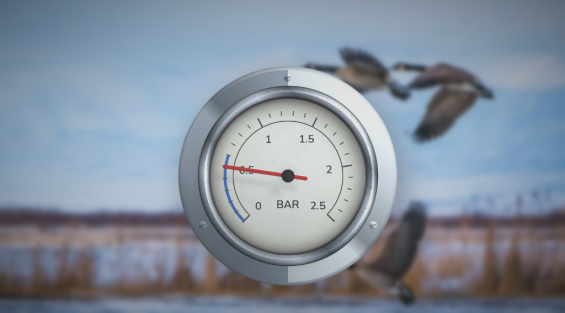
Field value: 0.5 bar
